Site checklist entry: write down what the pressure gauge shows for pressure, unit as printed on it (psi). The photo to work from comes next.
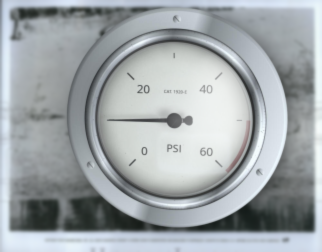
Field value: 10 psi
